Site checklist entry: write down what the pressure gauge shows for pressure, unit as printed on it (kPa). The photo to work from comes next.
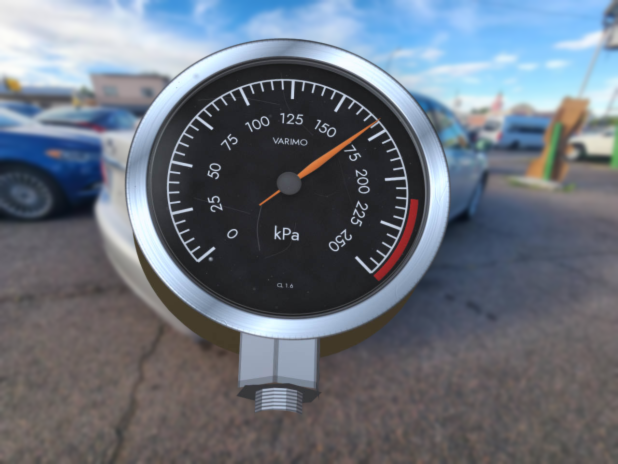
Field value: 170 kPa
